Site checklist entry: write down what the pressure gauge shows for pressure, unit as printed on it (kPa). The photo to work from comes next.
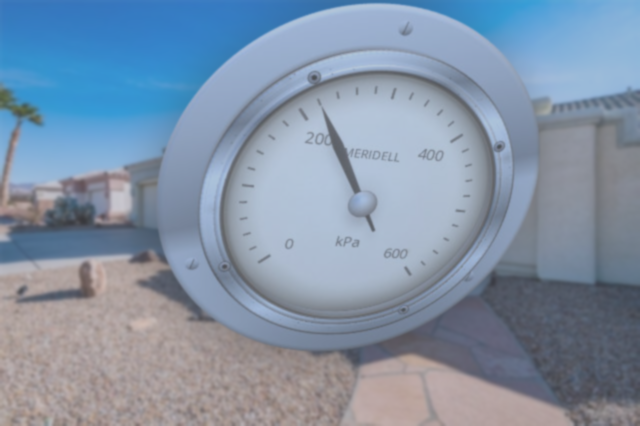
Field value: 220 kPa
